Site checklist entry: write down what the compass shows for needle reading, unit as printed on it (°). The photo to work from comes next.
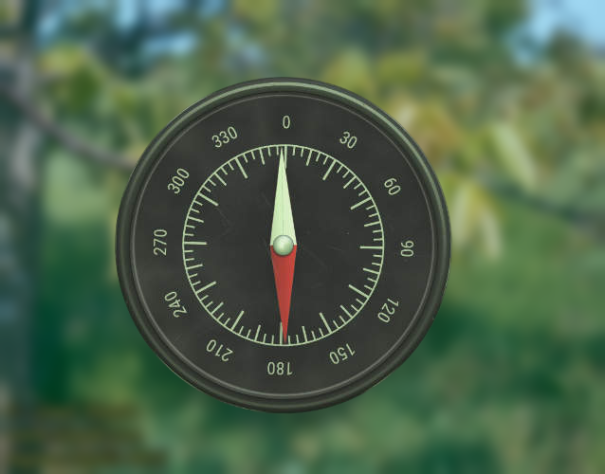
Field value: 177.5 °
